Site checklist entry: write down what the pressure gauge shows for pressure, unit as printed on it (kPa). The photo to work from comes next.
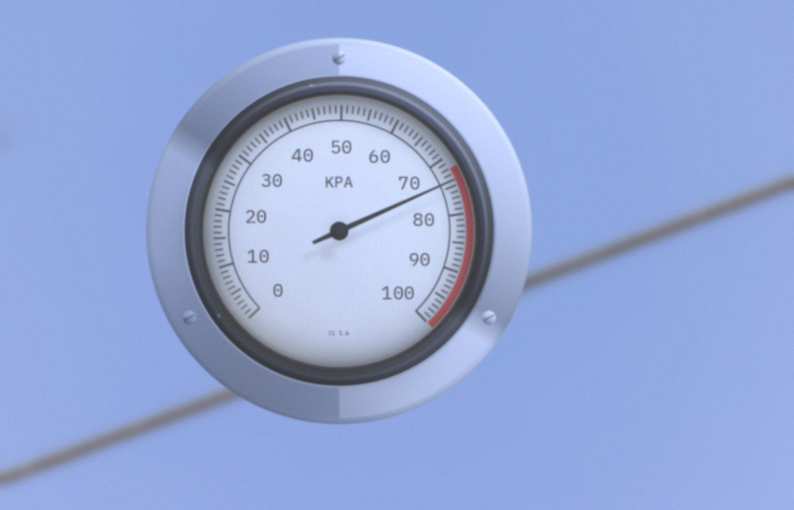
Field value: 74 kPa
